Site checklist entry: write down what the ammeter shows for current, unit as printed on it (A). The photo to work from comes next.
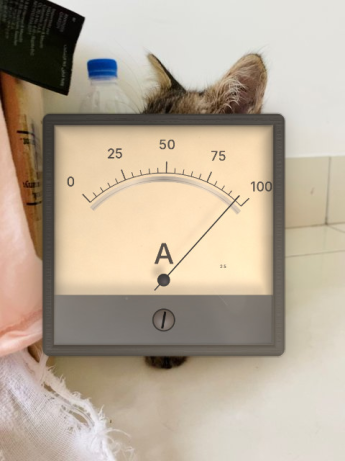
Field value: 95 A
